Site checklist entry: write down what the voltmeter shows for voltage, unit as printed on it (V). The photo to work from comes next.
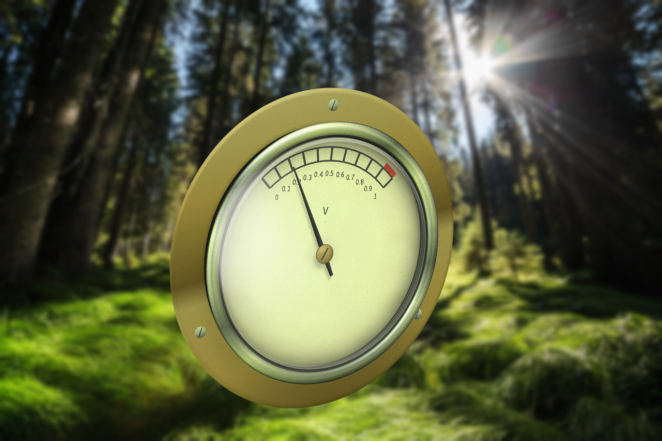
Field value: 0.2 V
